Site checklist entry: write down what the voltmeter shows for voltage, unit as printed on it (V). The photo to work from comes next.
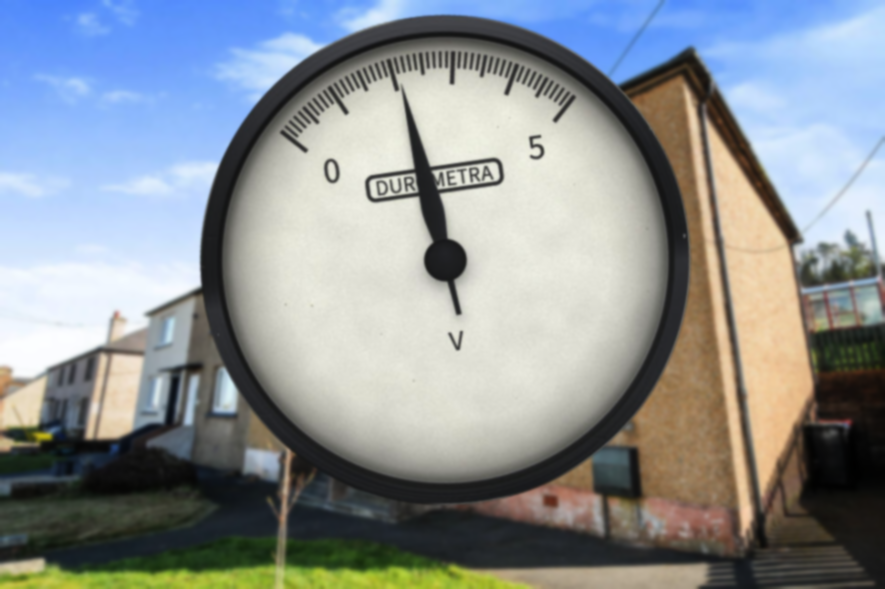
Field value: 2.1 V
